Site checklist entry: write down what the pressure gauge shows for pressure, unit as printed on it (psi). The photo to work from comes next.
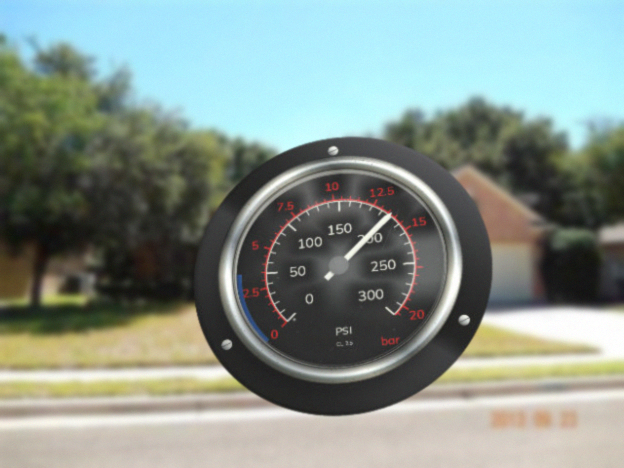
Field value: 200 psi
